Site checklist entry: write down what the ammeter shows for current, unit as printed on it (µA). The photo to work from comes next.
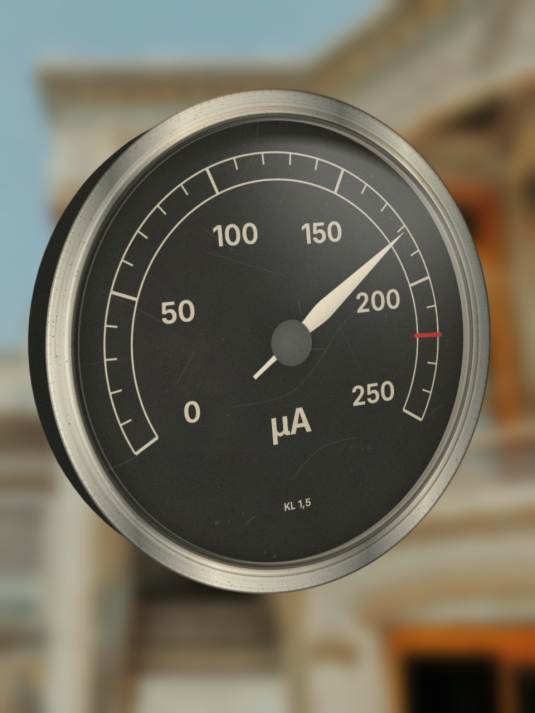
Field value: 180 µA
